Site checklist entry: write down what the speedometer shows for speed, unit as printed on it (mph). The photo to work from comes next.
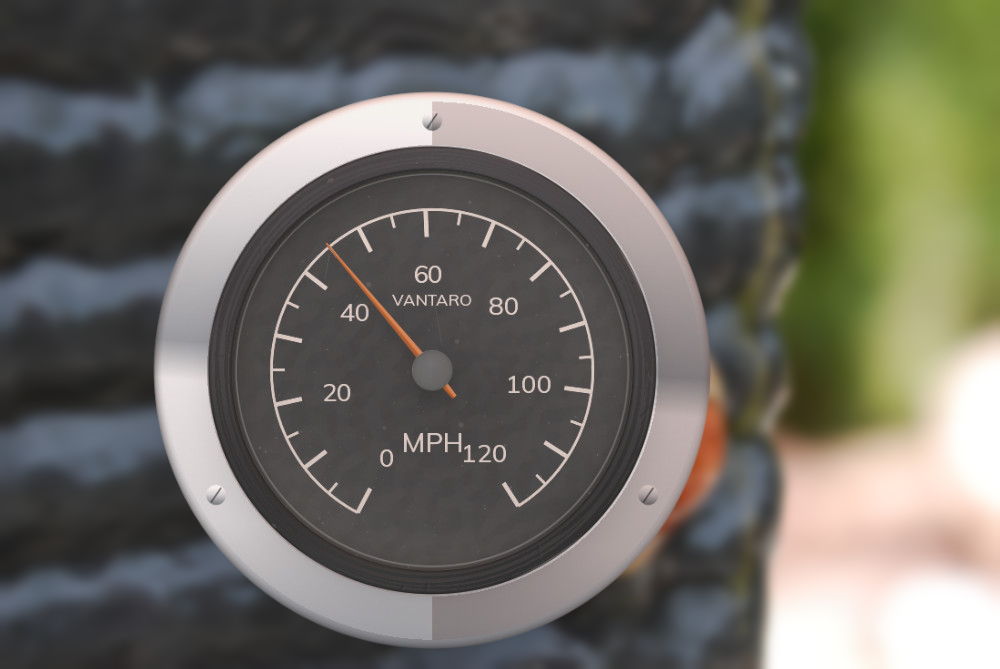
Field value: 45 mph
